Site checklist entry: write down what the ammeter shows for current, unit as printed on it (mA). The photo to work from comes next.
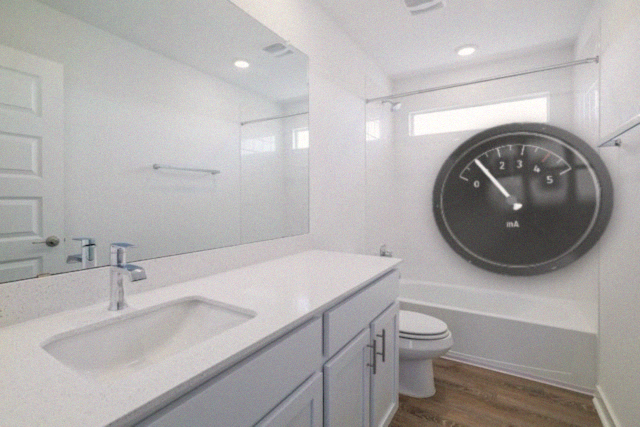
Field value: 1 mA
